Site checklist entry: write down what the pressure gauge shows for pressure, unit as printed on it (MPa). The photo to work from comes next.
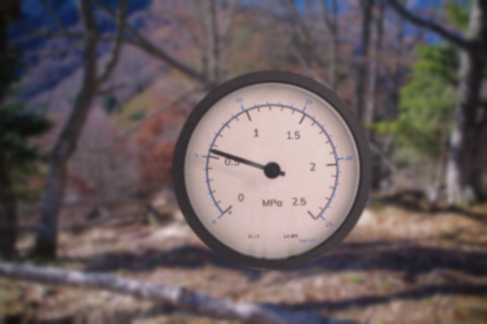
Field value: 0.55 MPa
